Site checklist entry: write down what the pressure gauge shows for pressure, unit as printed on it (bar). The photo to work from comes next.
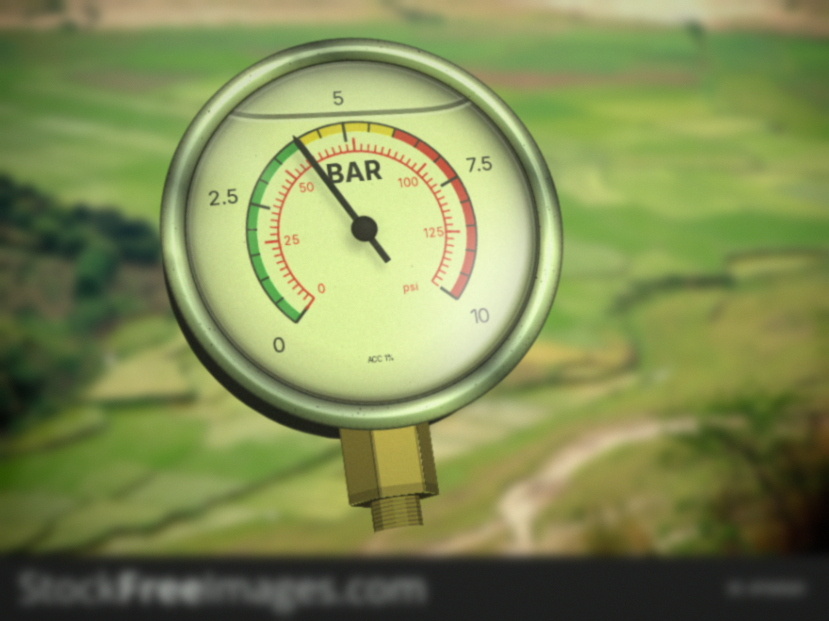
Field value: 4 bar
